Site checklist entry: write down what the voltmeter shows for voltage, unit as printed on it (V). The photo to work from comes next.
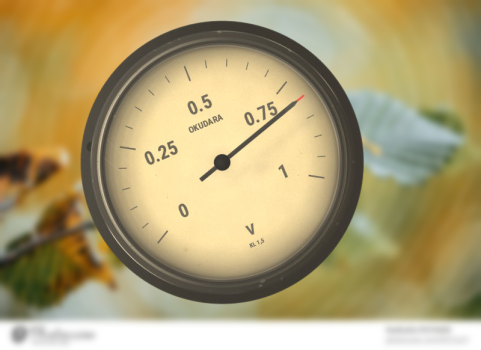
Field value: 0.8 V
